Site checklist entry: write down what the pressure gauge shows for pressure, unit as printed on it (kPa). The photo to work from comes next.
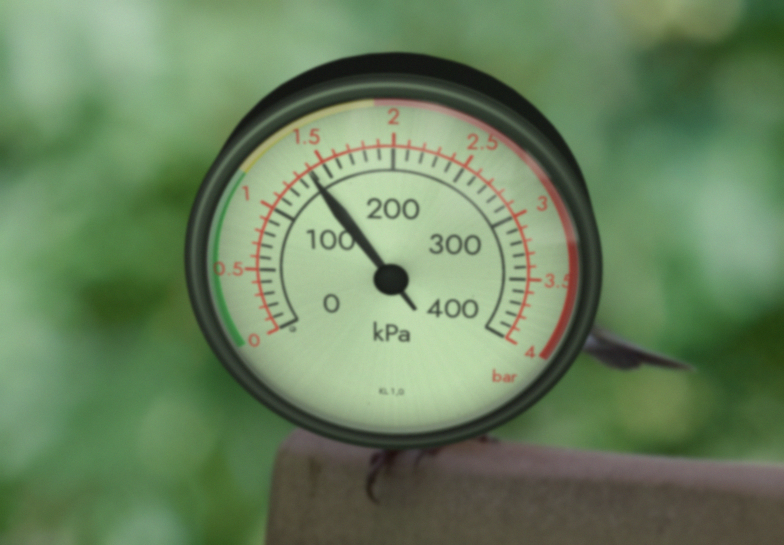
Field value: 140 kPa
